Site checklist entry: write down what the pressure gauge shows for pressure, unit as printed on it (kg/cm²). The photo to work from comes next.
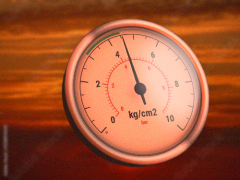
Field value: 4.5 kg/cm²
